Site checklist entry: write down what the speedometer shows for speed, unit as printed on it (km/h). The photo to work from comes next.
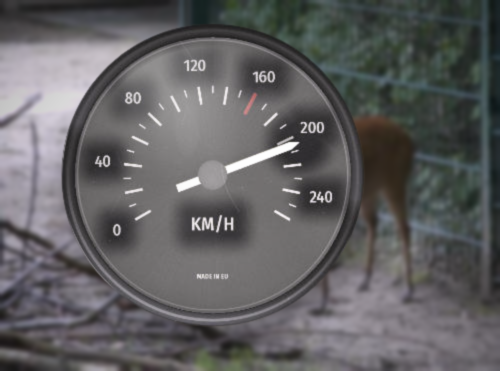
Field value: 205 km/h
